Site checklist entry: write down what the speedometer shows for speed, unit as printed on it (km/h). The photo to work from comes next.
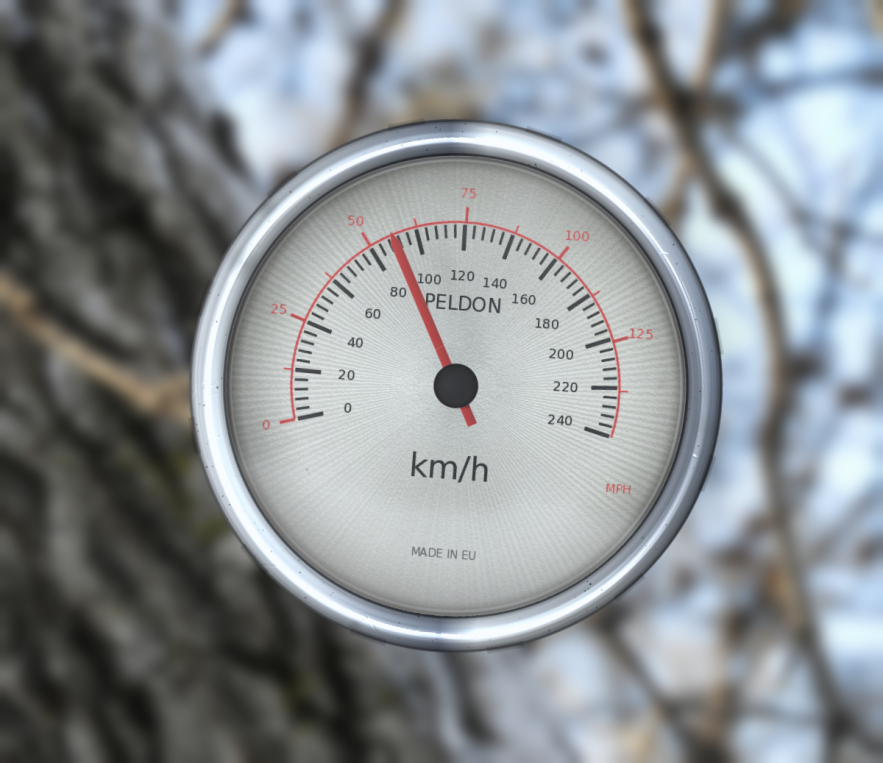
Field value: 90 km/h
